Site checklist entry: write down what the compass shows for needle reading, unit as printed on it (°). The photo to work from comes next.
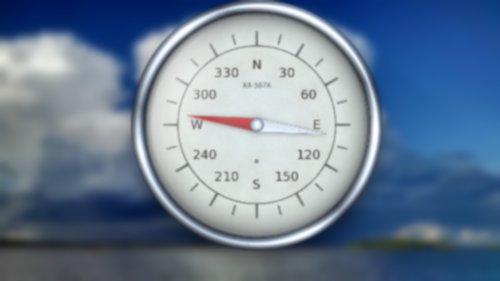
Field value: 277.5 °
